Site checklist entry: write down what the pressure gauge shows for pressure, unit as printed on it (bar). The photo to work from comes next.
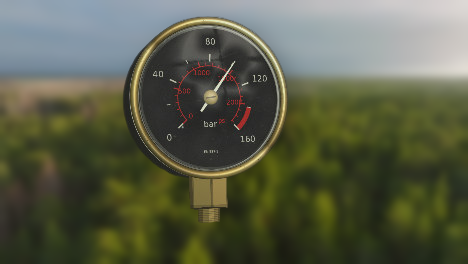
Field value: 100 bar
